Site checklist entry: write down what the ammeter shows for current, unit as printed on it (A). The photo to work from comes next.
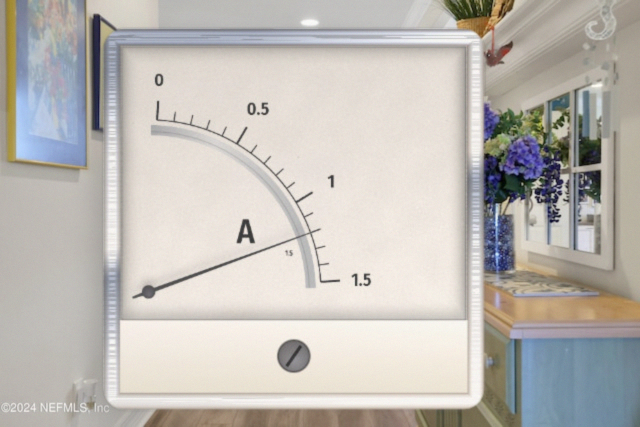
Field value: 1.2 A
